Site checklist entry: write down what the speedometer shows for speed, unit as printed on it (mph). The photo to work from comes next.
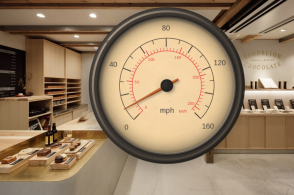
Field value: 10 mph
